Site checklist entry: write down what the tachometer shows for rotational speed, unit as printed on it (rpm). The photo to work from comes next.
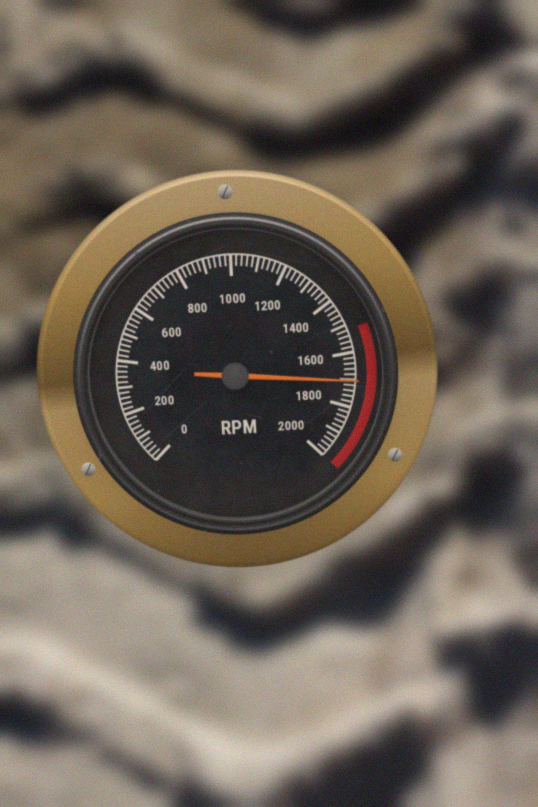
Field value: 1700 rpm
